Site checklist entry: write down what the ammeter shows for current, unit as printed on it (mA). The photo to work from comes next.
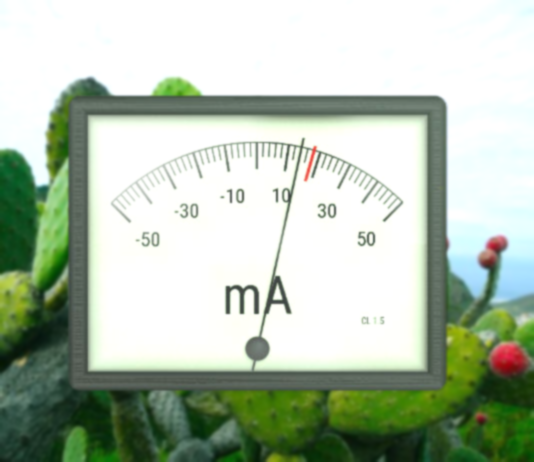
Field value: 14 mA
